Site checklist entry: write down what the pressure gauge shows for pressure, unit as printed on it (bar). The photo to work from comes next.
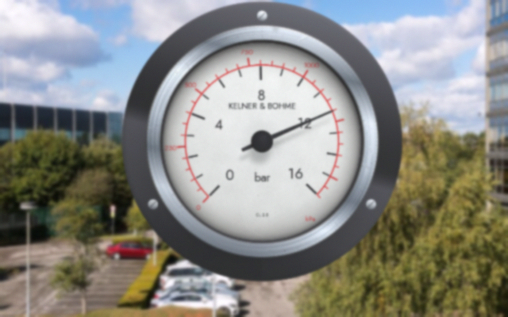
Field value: 12 bar
